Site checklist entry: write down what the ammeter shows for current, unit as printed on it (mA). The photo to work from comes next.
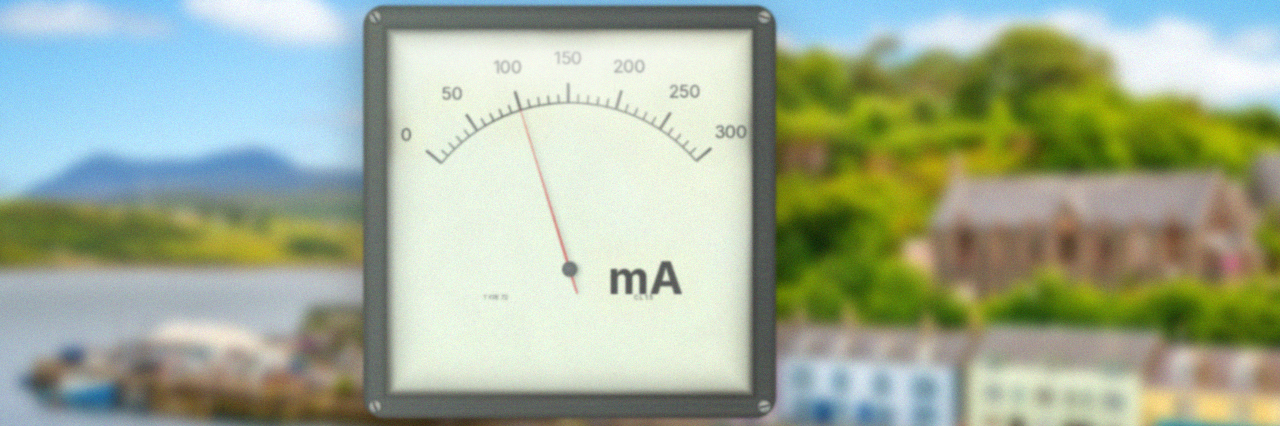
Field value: 100 mA
